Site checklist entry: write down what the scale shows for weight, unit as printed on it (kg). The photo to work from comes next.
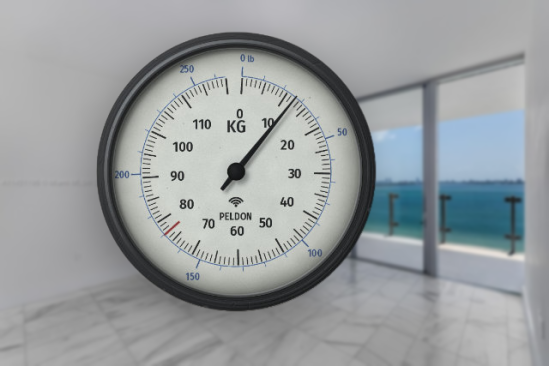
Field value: 12 kg
